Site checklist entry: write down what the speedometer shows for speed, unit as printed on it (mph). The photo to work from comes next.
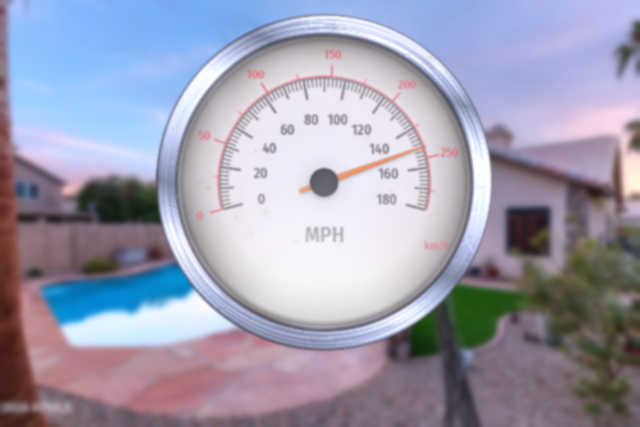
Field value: 150 mph
